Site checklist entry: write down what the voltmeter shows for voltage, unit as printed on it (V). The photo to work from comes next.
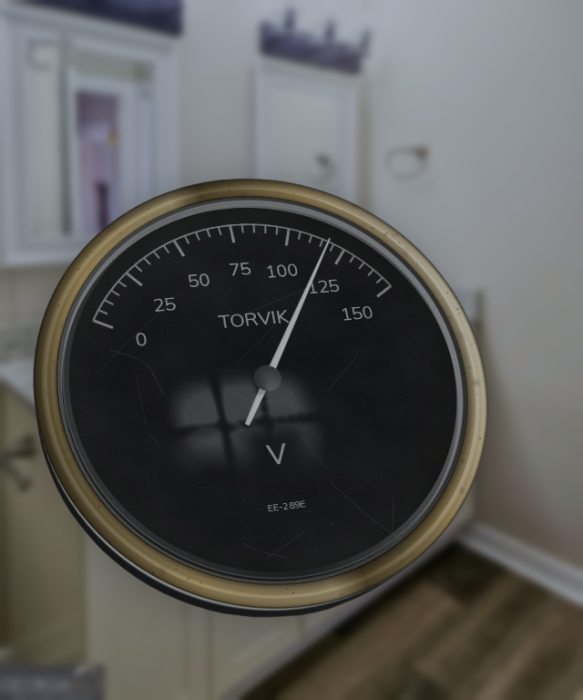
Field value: 117.5 V
